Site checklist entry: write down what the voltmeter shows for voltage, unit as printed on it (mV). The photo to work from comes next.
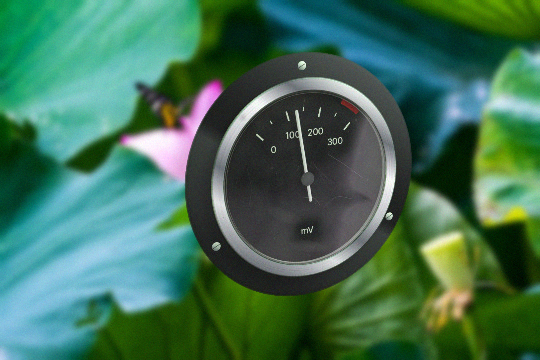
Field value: 125 mV
